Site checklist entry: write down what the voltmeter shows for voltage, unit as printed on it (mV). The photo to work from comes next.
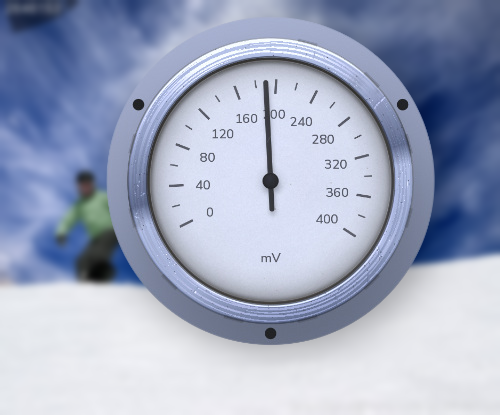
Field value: 190 mV
